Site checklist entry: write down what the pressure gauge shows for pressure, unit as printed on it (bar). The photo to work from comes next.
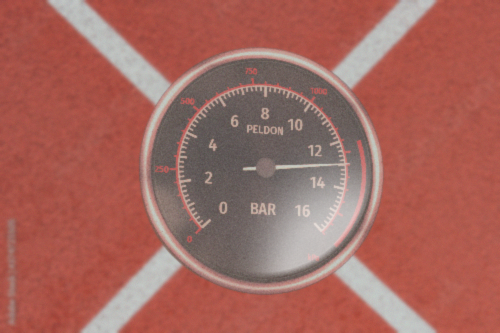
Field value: 13 bar
